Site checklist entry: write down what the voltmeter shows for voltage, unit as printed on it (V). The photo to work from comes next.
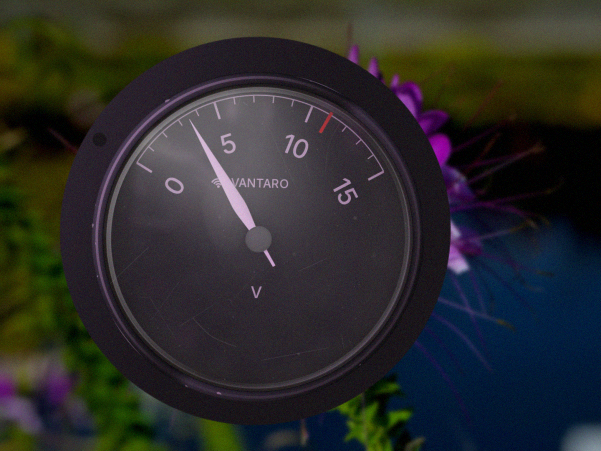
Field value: 3.5 V
